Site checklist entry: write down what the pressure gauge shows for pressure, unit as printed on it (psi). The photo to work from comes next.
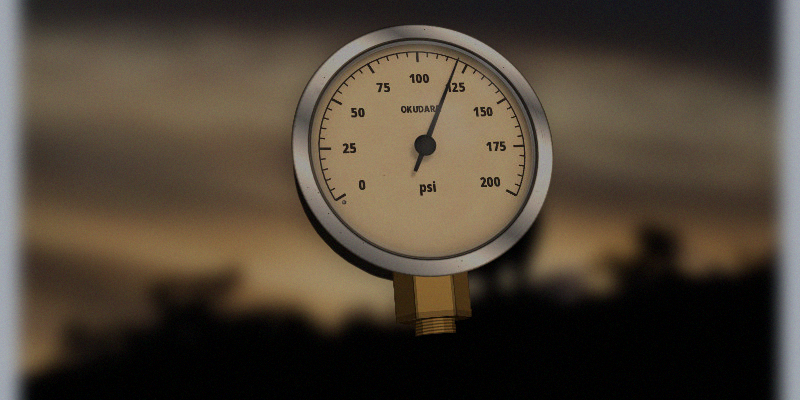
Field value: 120 psi
